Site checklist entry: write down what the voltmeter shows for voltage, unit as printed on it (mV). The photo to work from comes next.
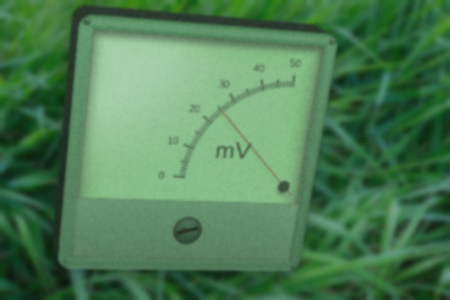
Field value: 25 mV
